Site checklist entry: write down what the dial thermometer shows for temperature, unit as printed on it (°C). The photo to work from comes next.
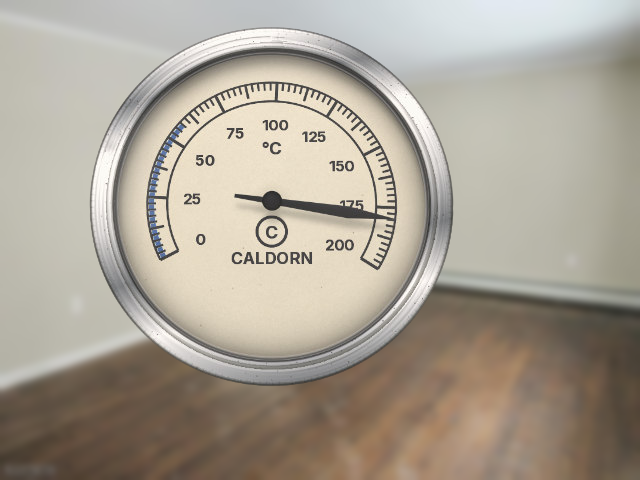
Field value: 180 °C
